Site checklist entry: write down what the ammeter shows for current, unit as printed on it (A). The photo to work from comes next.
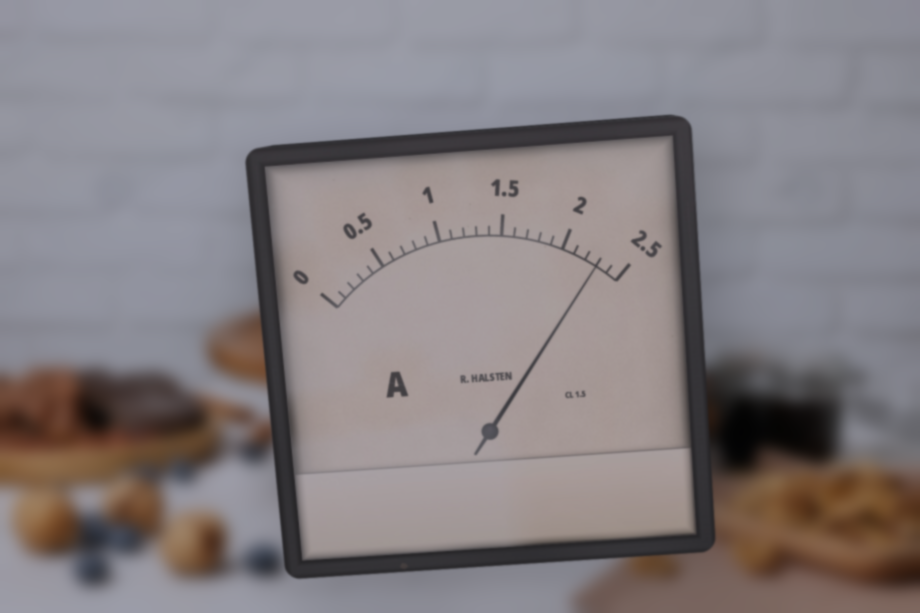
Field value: 2.3 A
